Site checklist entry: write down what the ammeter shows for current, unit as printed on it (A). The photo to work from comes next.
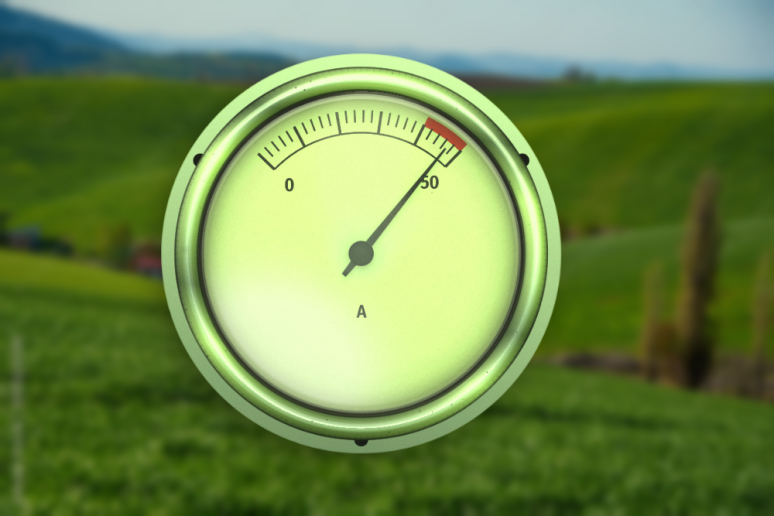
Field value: 47 A
